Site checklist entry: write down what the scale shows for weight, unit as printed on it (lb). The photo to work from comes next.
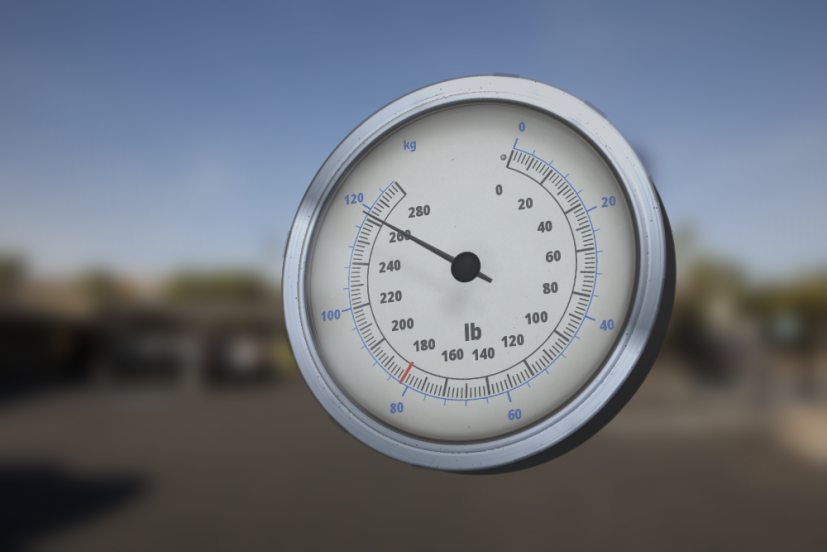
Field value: 262 lb
